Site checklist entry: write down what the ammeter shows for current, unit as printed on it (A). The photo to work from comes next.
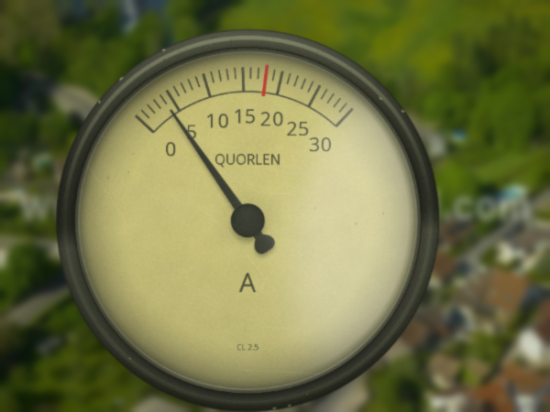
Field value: 4 A
